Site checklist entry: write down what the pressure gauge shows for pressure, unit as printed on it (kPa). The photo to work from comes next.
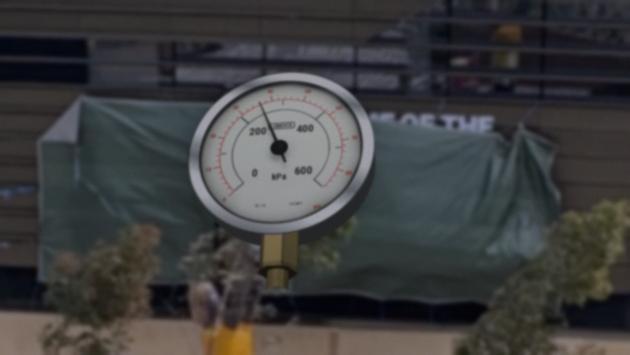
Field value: 250 kPa
